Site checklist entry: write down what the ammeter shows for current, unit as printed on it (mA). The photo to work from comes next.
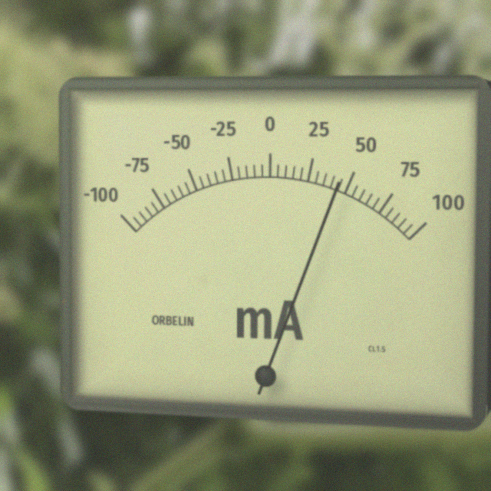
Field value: 45 mA
